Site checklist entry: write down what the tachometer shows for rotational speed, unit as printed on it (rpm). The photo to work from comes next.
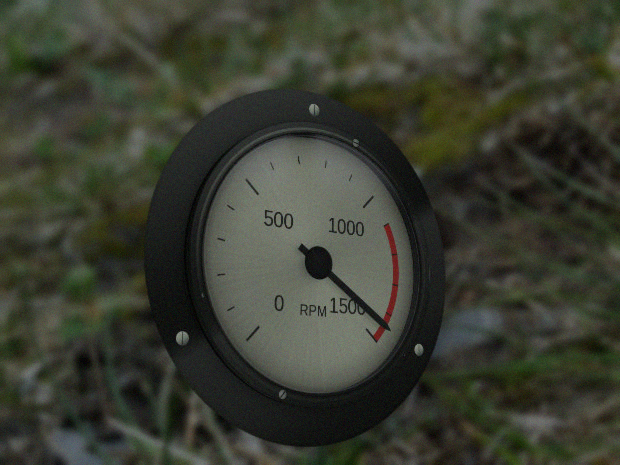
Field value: 1450 rpm
